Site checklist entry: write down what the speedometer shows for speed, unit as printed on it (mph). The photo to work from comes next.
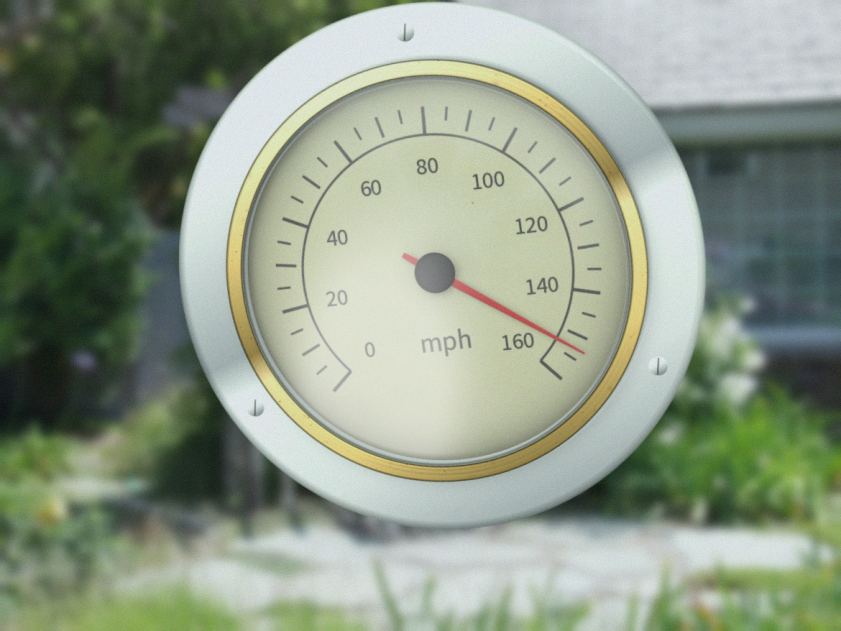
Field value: 152.5 mph
